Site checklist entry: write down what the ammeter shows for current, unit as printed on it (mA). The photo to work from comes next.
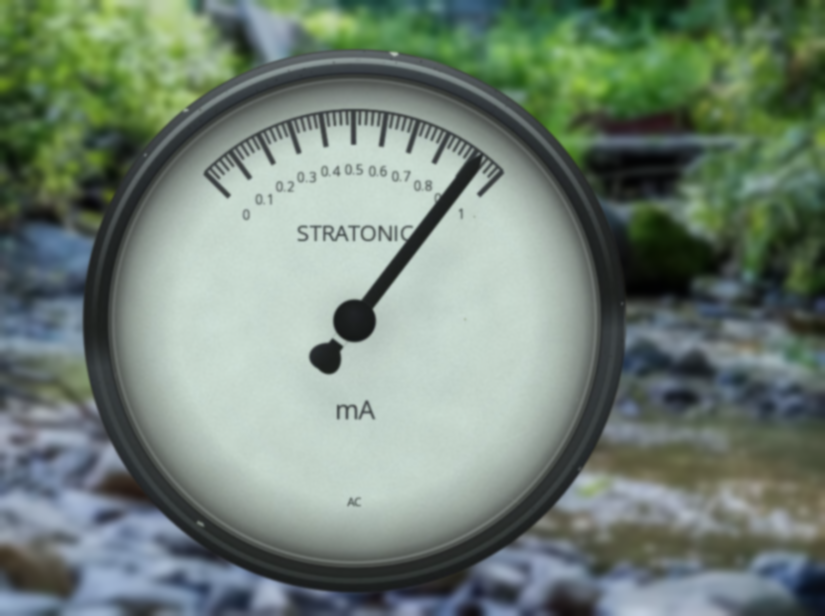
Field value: 0.92 mA
